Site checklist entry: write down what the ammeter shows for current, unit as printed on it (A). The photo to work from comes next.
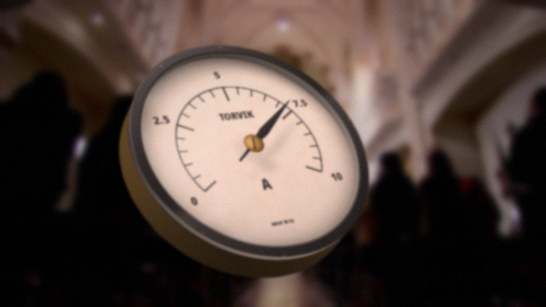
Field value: 7.25 A
